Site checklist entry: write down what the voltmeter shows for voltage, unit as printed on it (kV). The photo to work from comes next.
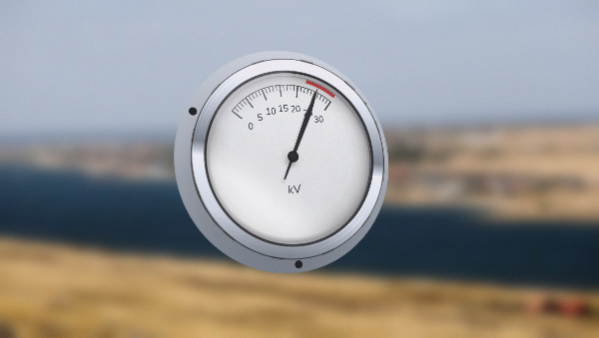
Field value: 25 kV
